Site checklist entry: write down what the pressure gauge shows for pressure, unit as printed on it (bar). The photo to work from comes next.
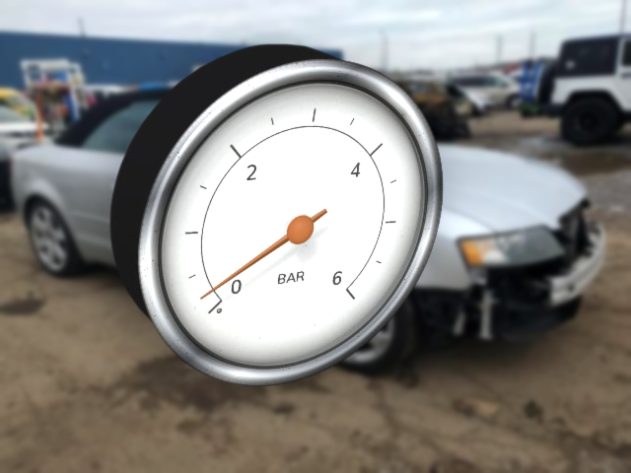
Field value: 0.25 bar
